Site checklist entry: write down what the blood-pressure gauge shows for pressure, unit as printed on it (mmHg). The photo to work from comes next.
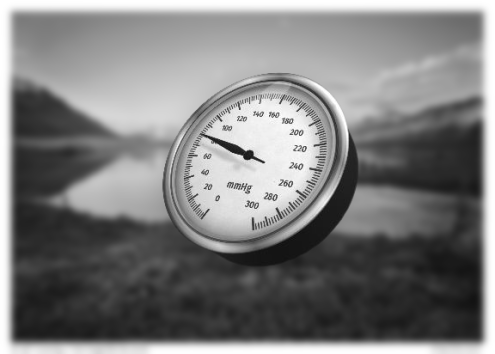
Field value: 80 mmHg
